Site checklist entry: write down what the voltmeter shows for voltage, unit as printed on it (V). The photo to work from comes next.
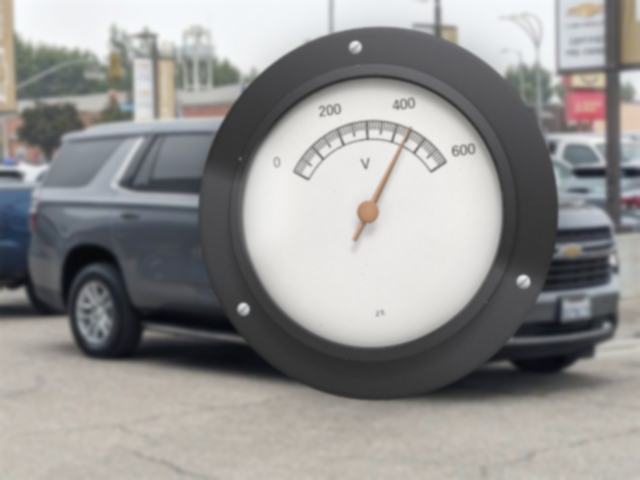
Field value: 450 V
